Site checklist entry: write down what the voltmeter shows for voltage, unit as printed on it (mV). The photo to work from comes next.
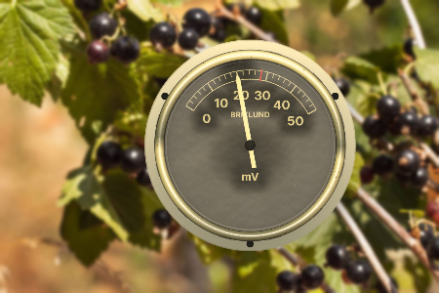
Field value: 20 mV
